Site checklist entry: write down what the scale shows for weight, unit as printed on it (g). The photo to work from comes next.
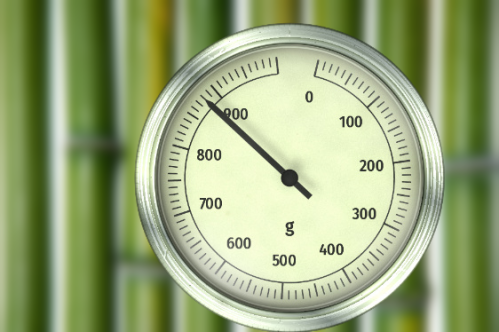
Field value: 880 g
